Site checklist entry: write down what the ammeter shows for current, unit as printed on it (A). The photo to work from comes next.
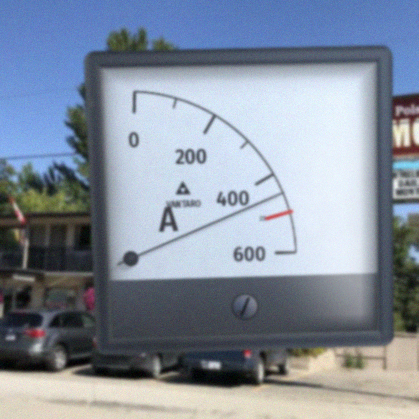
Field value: 450 A
